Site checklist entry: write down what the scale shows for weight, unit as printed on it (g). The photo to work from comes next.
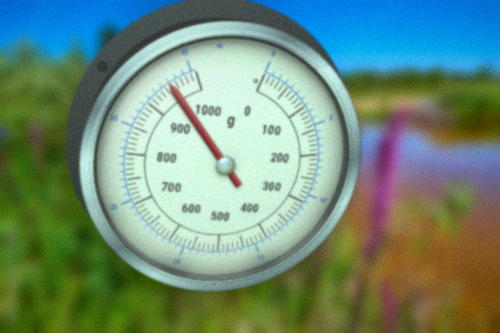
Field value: 950 g
